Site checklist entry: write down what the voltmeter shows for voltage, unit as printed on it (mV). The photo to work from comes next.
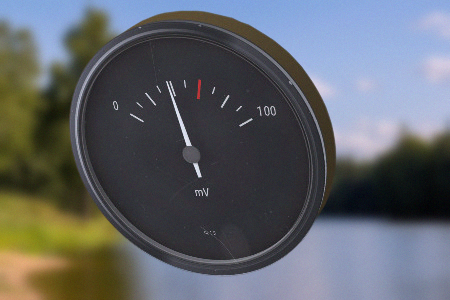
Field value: 40 mV
